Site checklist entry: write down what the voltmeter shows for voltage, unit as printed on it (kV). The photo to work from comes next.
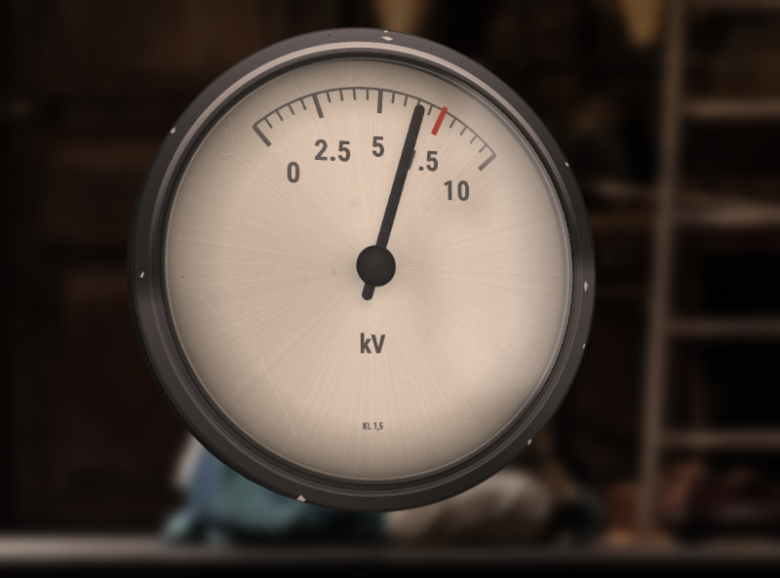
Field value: 6.5 kV
